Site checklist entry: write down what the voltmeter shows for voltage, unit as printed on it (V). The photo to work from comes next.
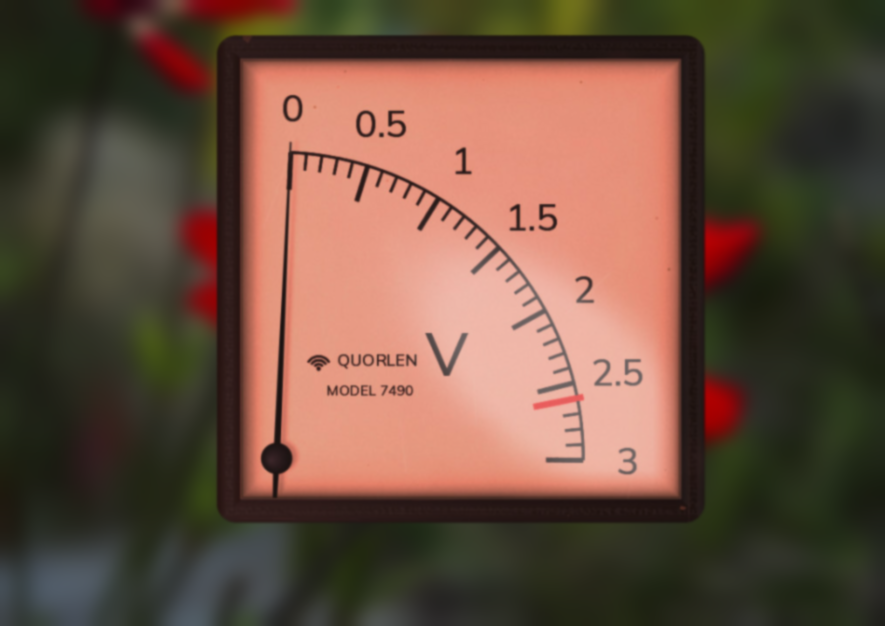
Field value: 0 V
